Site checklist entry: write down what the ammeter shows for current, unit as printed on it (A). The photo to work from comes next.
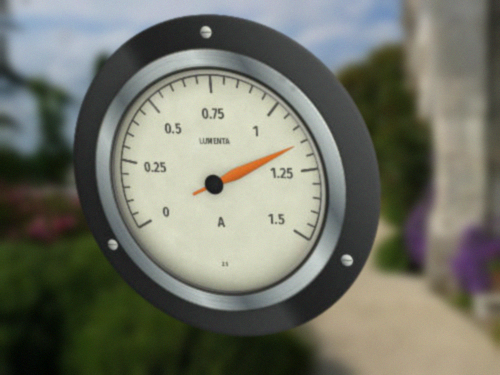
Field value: 1.15 A
